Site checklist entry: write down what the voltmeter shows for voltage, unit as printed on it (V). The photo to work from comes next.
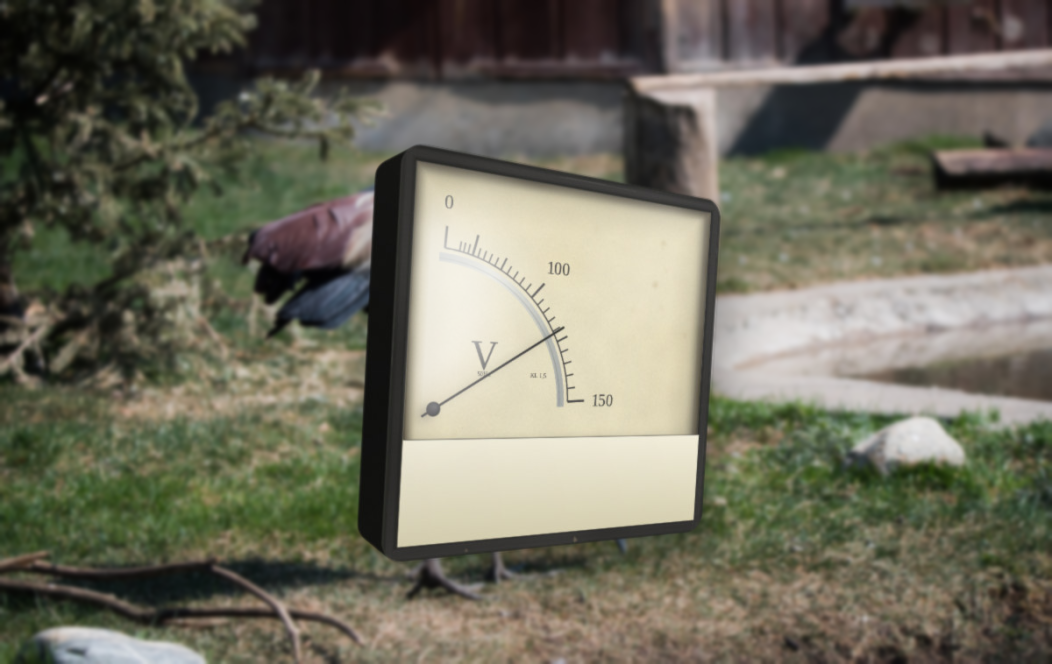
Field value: 120 V
